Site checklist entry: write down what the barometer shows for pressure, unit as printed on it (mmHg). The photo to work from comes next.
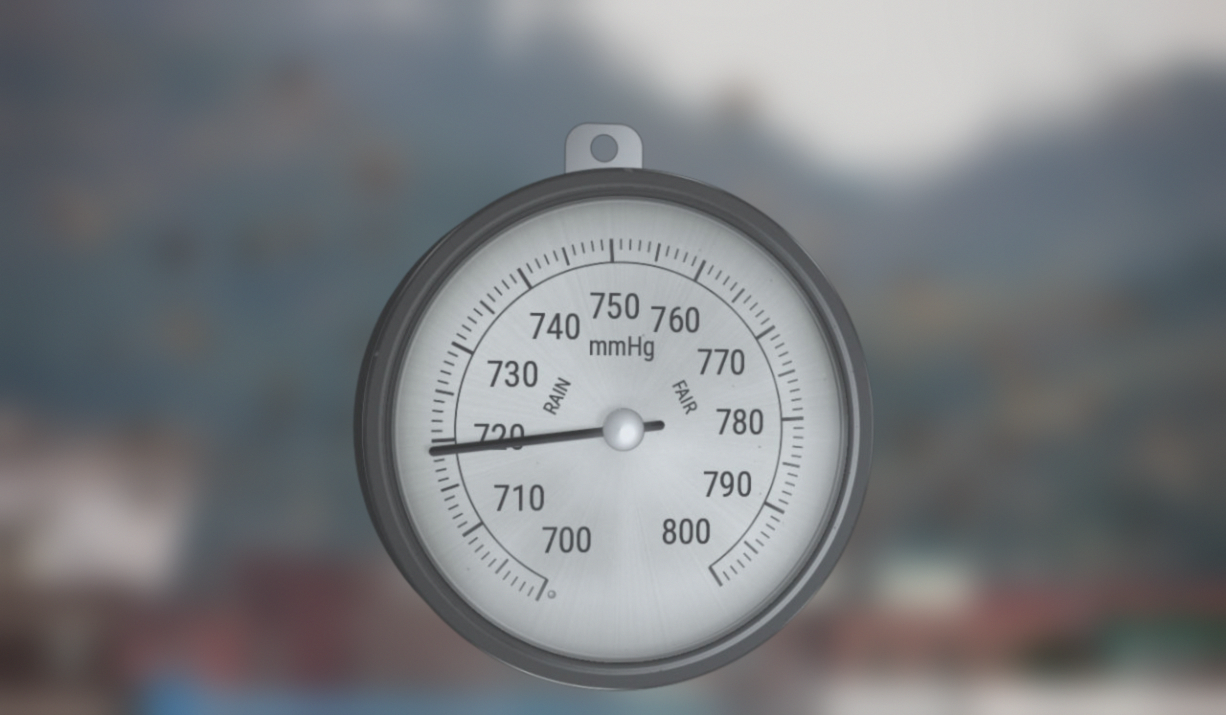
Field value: 719 mmHg
